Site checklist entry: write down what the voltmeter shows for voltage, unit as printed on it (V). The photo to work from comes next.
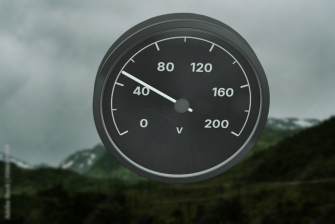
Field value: 50 V
